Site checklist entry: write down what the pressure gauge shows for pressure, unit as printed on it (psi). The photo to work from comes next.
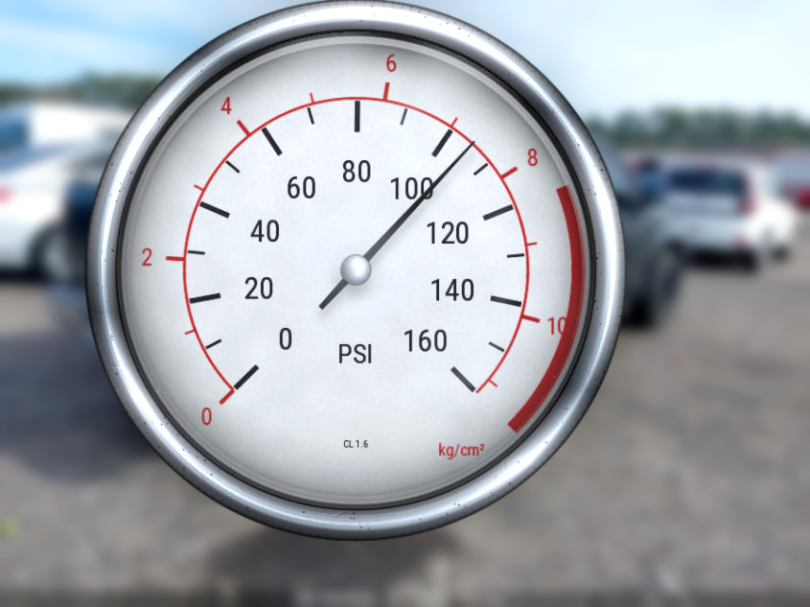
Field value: 105 psi
